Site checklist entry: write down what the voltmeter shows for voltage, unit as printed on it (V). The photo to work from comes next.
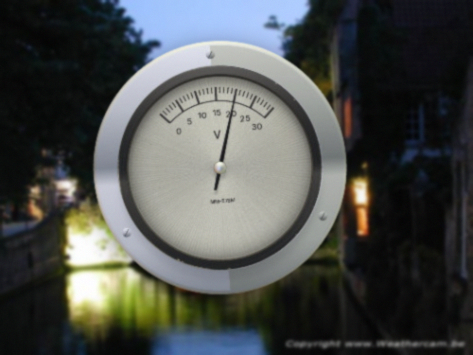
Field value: 20 V
